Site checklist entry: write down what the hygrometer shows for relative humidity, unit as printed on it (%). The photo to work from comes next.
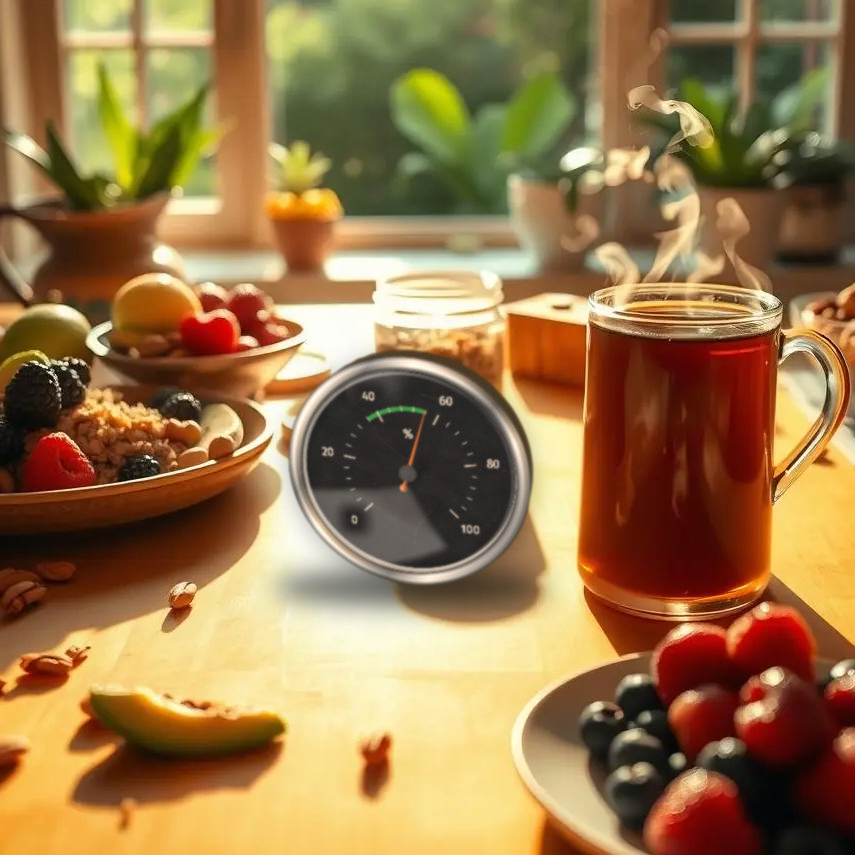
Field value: 56 %
